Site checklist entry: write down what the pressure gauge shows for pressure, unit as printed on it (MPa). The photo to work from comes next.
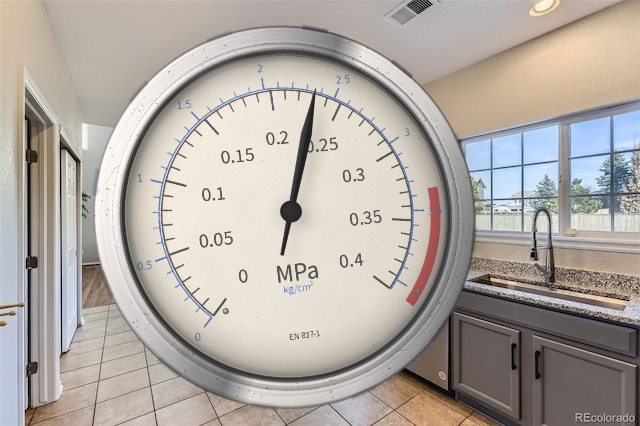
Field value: 0.23 MPa
